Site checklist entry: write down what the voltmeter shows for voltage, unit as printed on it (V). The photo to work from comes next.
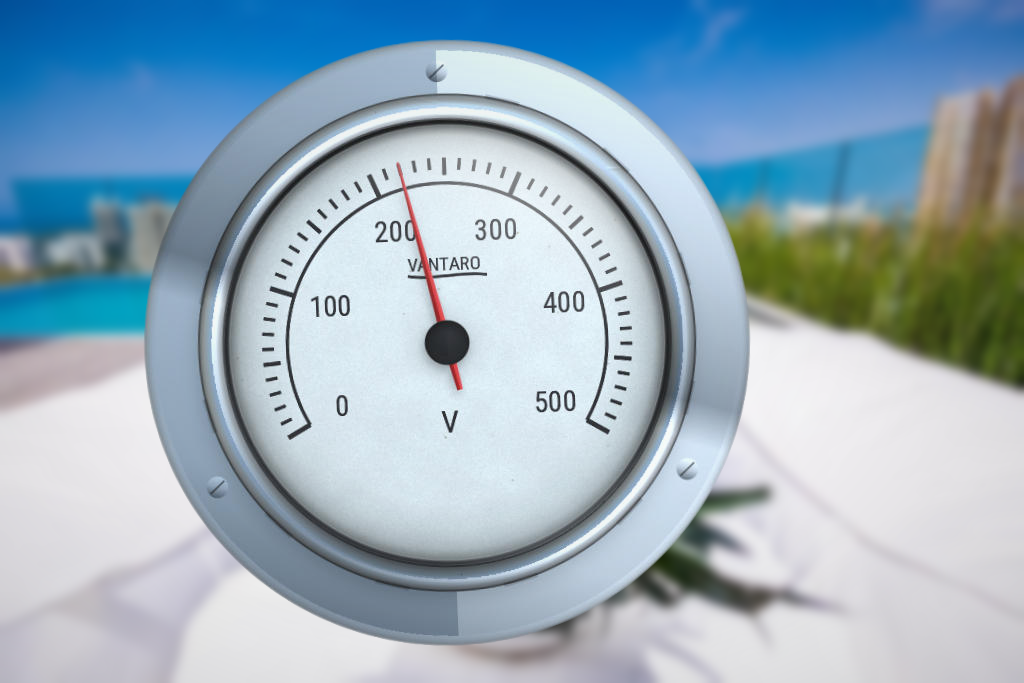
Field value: 220 V
